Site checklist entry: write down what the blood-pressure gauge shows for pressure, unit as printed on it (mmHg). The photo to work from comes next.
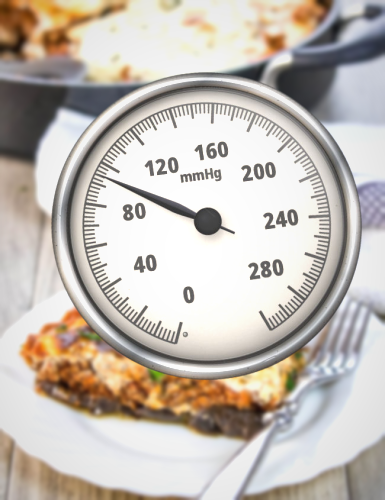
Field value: 94 mmHg
